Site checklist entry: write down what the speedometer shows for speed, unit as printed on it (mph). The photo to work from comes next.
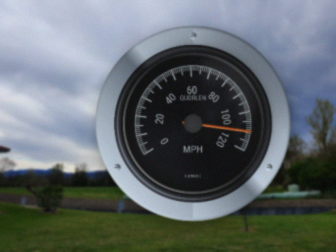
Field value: 110 mph
